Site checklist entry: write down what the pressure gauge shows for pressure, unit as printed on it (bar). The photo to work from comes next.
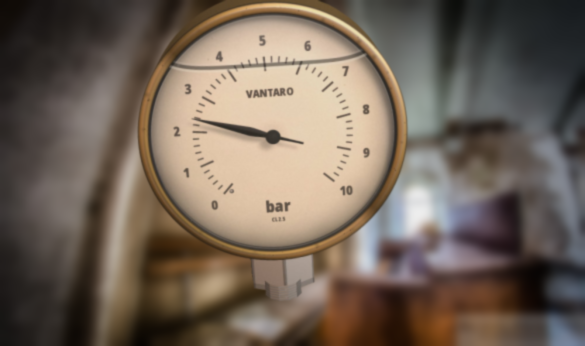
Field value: 2.4 bar
